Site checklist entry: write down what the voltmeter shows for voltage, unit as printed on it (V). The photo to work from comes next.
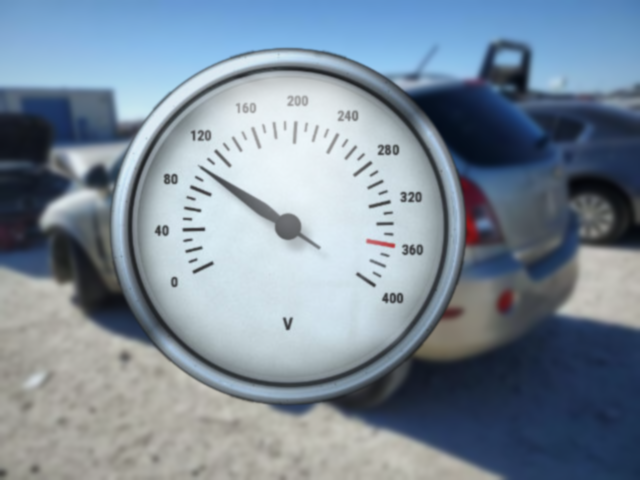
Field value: 100 V
